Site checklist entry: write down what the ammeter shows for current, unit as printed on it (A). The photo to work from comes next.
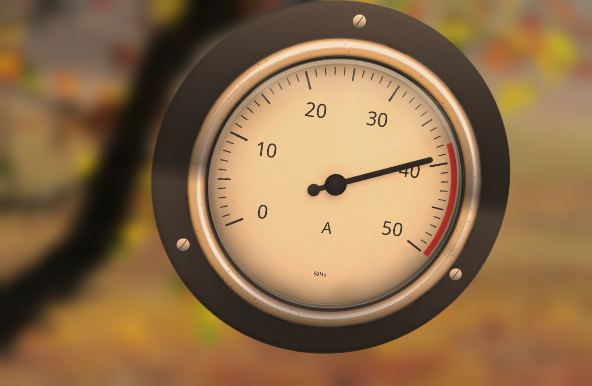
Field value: 39 A
